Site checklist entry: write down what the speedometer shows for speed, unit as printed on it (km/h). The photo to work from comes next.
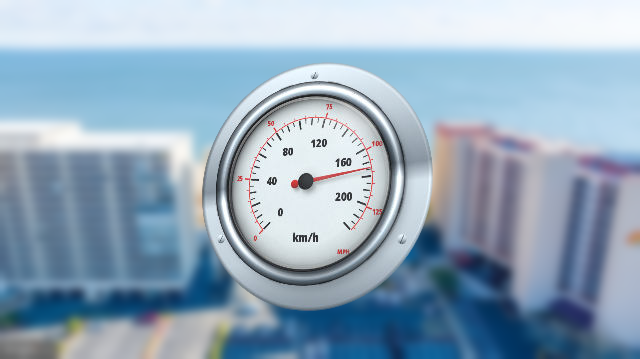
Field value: 175 km/h
